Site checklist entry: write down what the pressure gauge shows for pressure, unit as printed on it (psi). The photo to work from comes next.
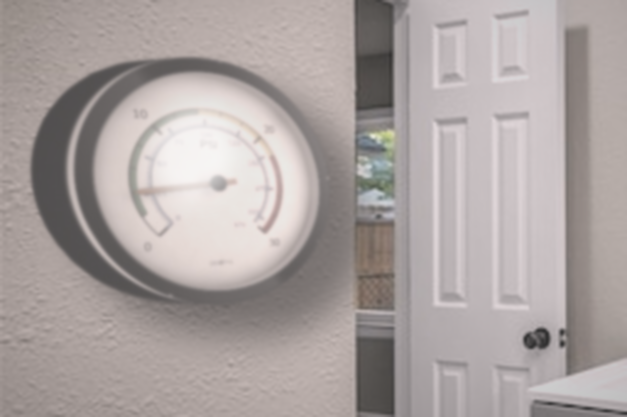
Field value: 4 psi
